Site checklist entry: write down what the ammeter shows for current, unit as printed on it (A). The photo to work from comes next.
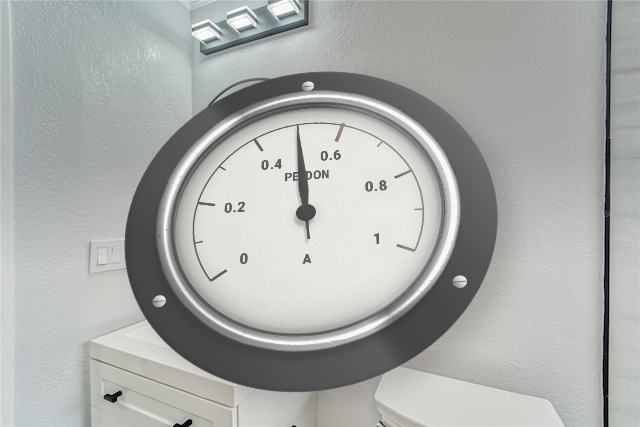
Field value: 0.5 A
